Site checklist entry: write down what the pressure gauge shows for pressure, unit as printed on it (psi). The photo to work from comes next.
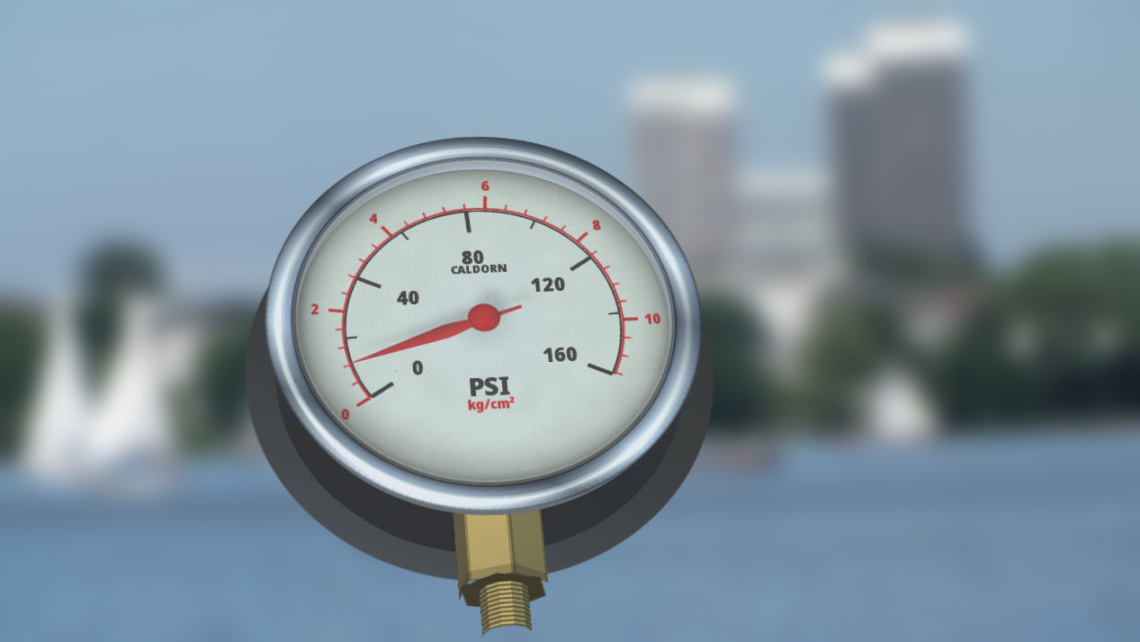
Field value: 10 psi
